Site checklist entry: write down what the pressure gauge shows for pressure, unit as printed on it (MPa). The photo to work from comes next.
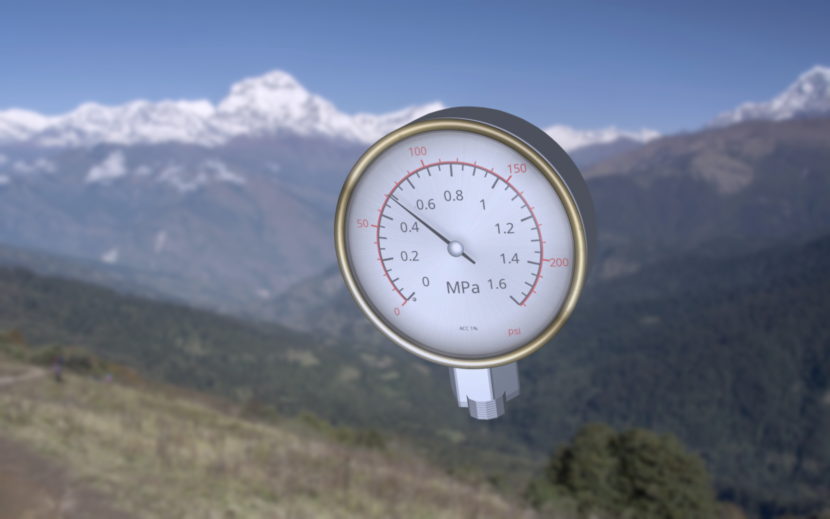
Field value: 0.5 MPa
